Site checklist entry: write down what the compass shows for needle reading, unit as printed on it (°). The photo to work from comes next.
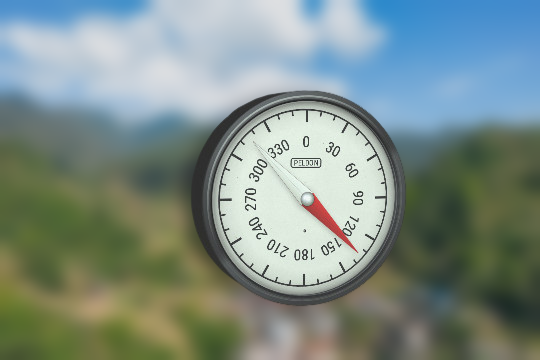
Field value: 135 °
